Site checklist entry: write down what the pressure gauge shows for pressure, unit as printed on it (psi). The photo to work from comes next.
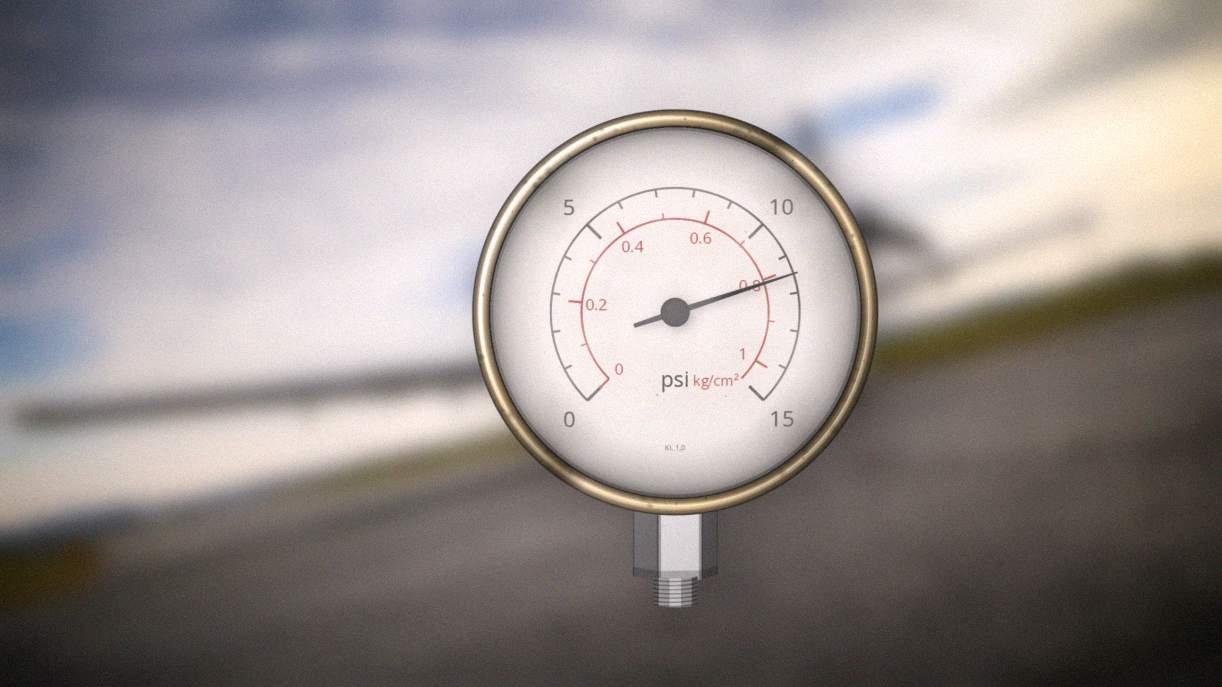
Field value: 11.5 psi
